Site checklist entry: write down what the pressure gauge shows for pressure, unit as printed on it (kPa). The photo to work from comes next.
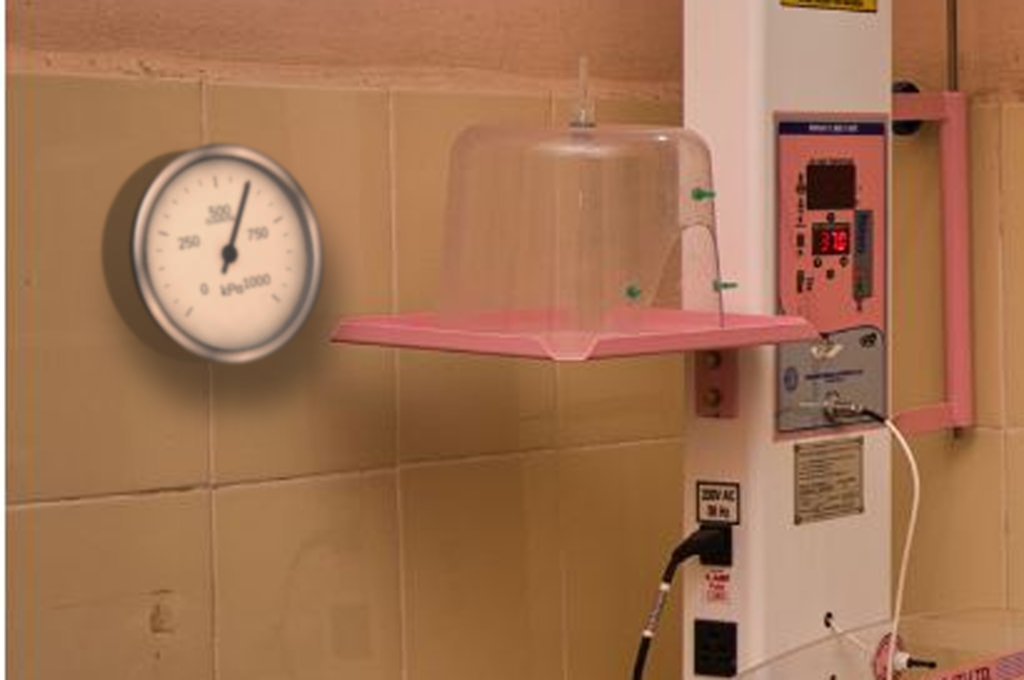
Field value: 600 kPa
